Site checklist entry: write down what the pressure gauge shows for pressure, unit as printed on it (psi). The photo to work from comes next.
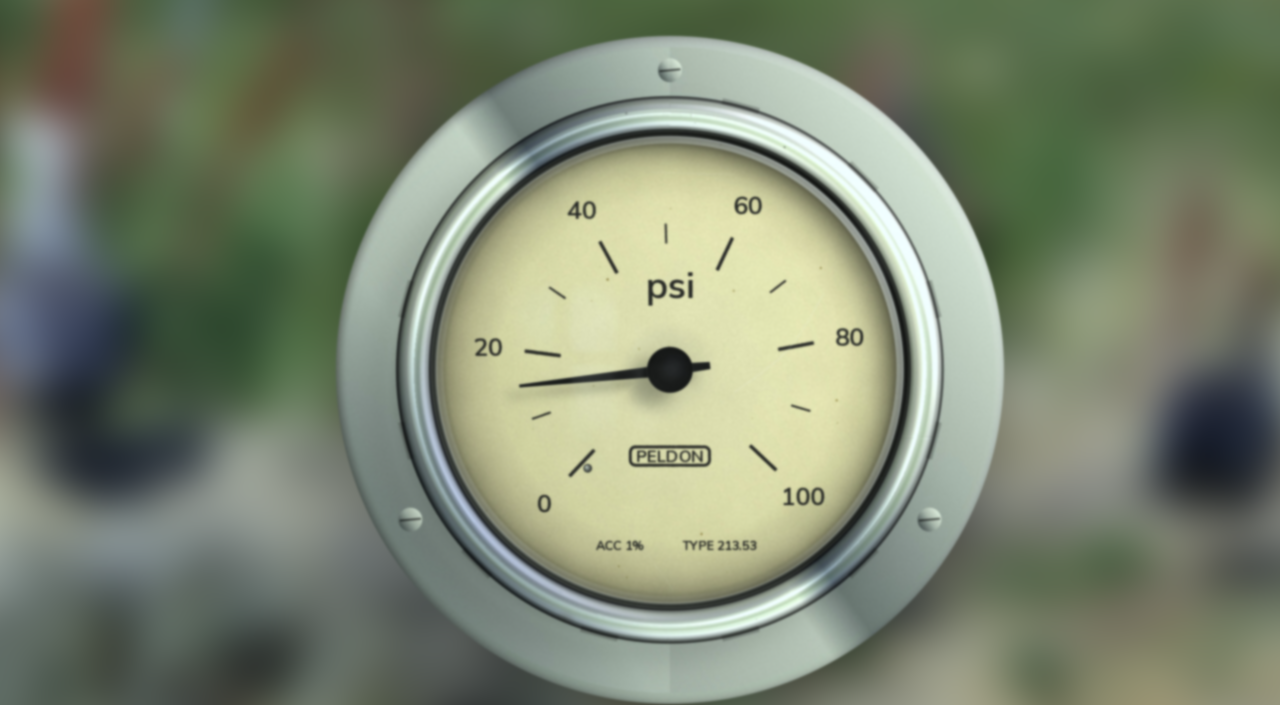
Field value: 15 psi
